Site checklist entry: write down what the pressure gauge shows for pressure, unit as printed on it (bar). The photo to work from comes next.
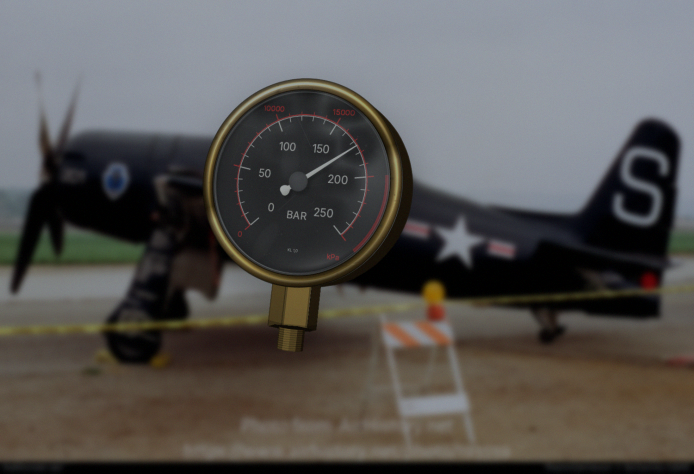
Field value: 175 bar
